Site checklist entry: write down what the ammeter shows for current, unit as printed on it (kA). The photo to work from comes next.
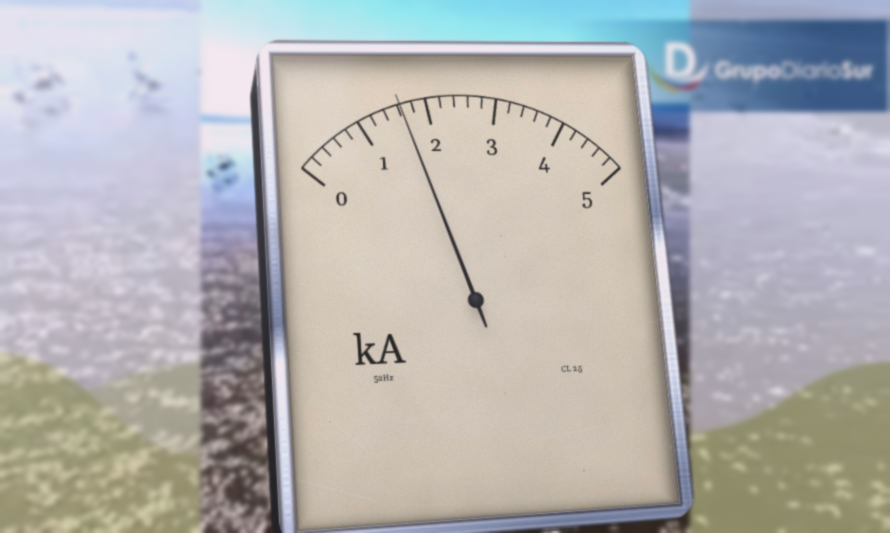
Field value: 1.6 kA
